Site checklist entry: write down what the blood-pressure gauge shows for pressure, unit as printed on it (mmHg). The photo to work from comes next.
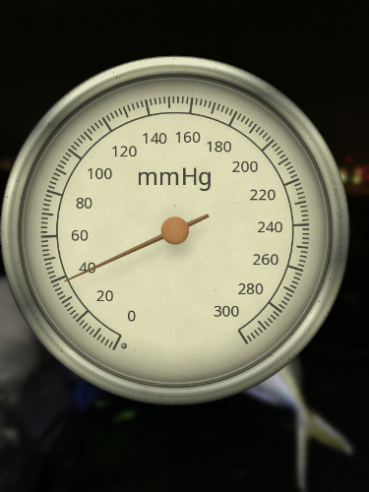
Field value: 38 mmHg
